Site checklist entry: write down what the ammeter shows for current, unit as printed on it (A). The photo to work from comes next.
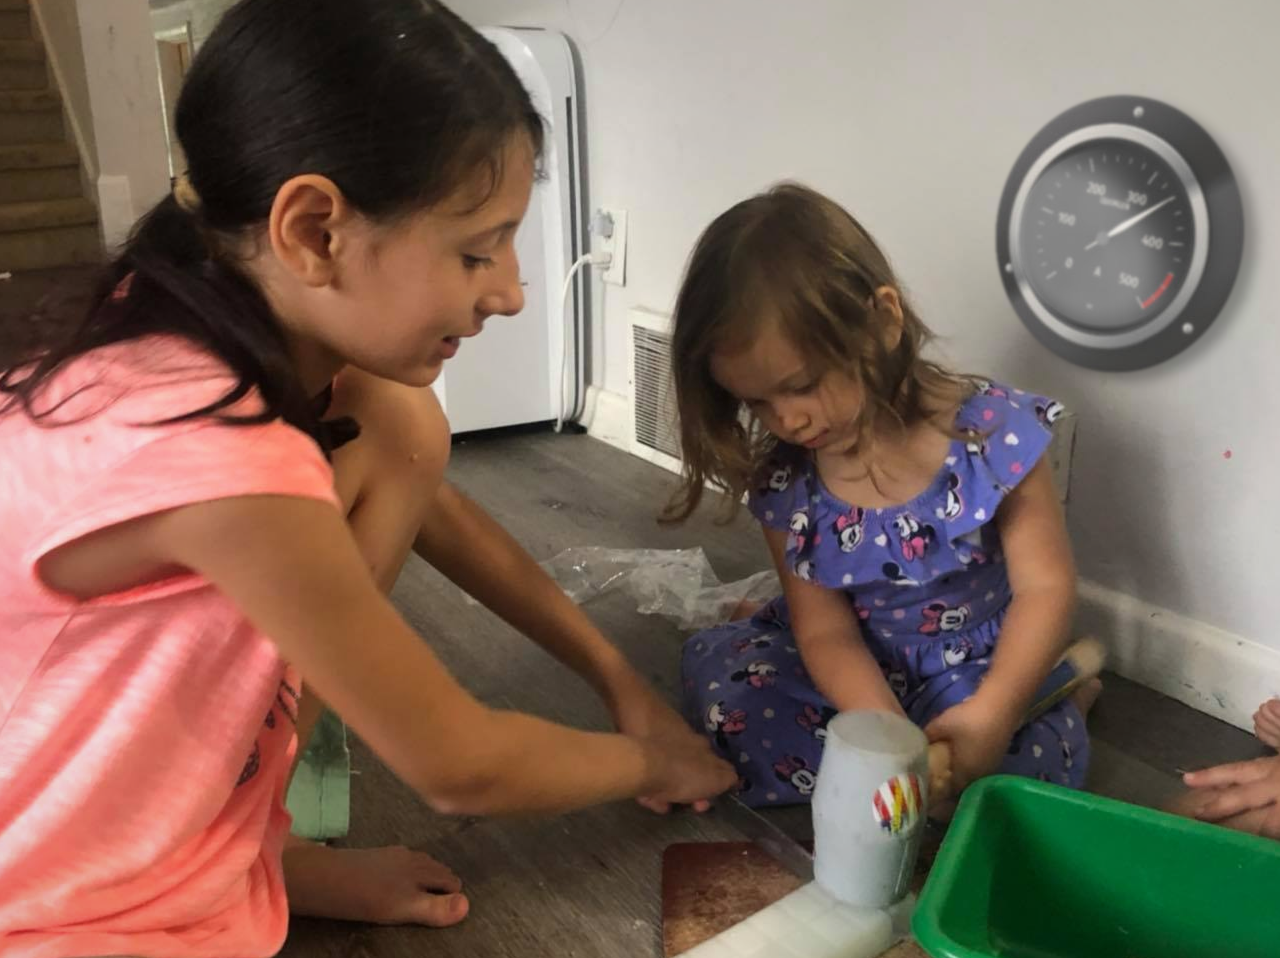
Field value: 340 A
